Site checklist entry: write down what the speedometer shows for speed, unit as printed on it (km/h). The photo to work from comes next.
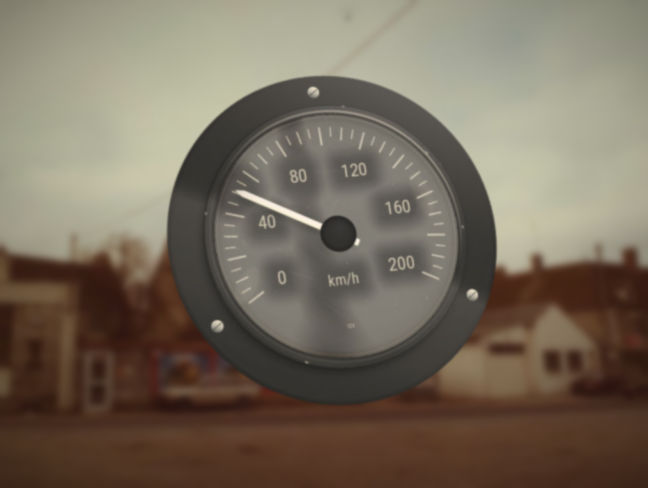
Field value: 50 km/h
